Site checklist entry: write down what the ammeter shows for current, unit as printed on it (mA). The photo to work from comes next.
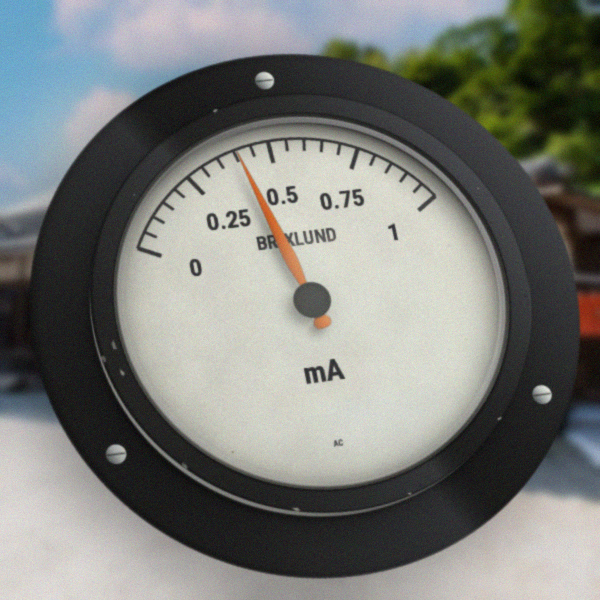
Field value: 0.4 mA
